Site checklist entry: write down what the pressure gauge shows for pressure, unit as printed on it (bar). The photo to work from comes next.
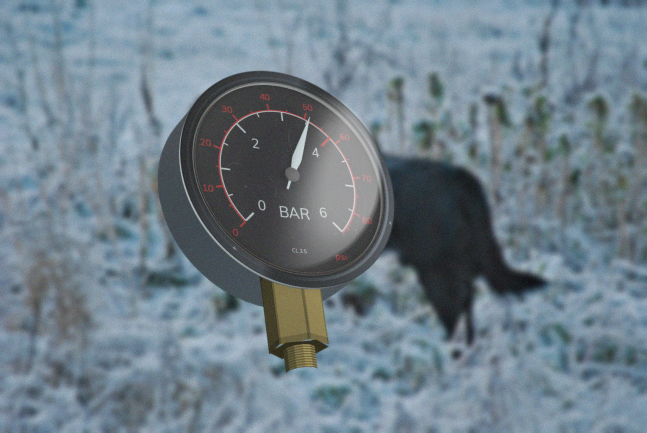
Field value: 3.5 bar
